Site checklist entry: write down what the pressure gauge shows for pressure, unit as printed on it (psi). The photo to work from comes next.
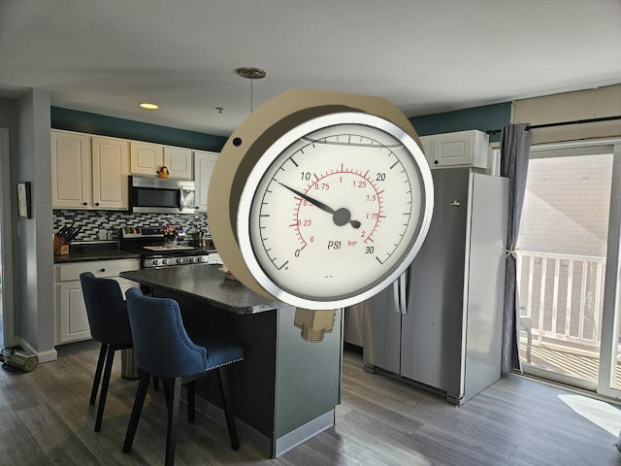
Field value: 8 psi
